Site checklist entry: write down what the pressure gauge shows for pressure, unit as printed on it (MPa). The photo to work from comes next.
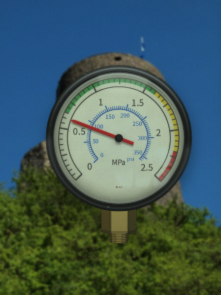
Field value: 0.6 MPa
